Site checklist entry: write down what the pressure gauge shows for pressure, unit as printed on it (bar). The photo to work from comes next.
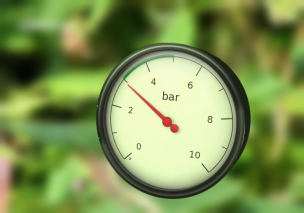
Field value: 3 bar
